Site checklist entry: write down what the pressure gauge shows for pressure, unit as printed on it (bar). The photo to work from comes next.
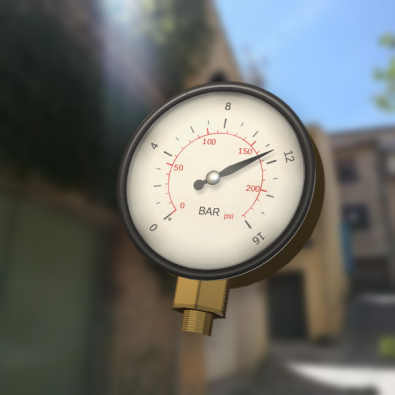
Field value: 11.5 bar
